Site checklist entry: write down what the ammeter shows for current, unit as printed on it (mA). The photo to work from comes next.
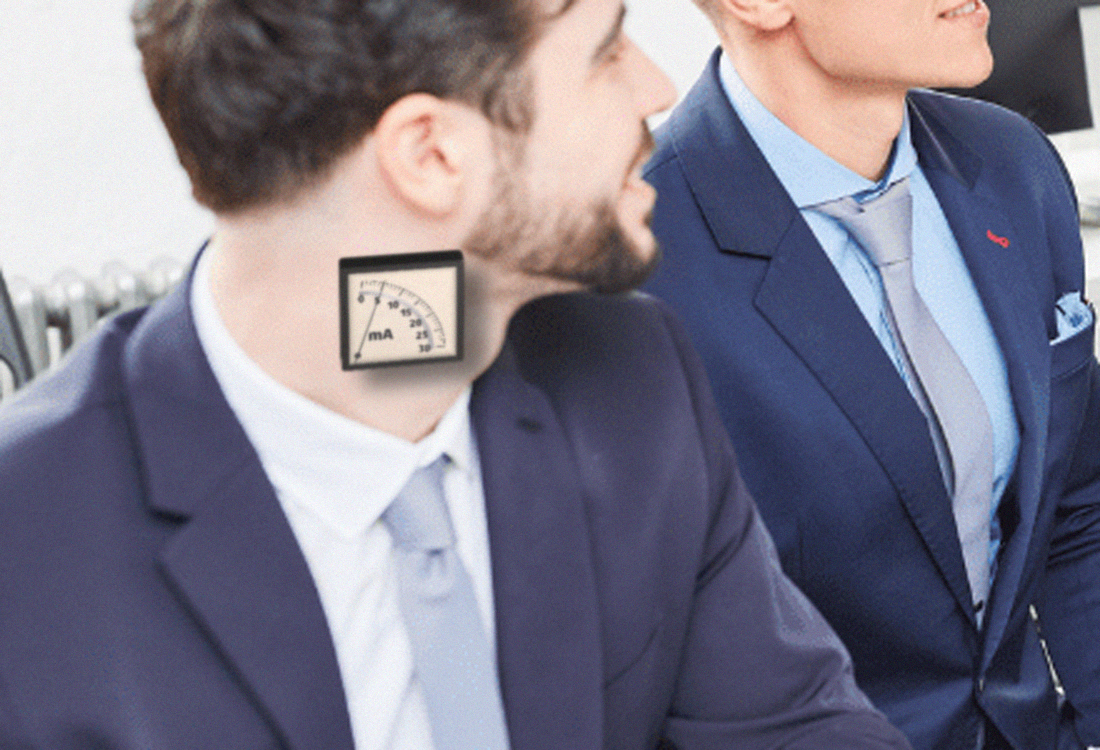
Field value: 5 mA
